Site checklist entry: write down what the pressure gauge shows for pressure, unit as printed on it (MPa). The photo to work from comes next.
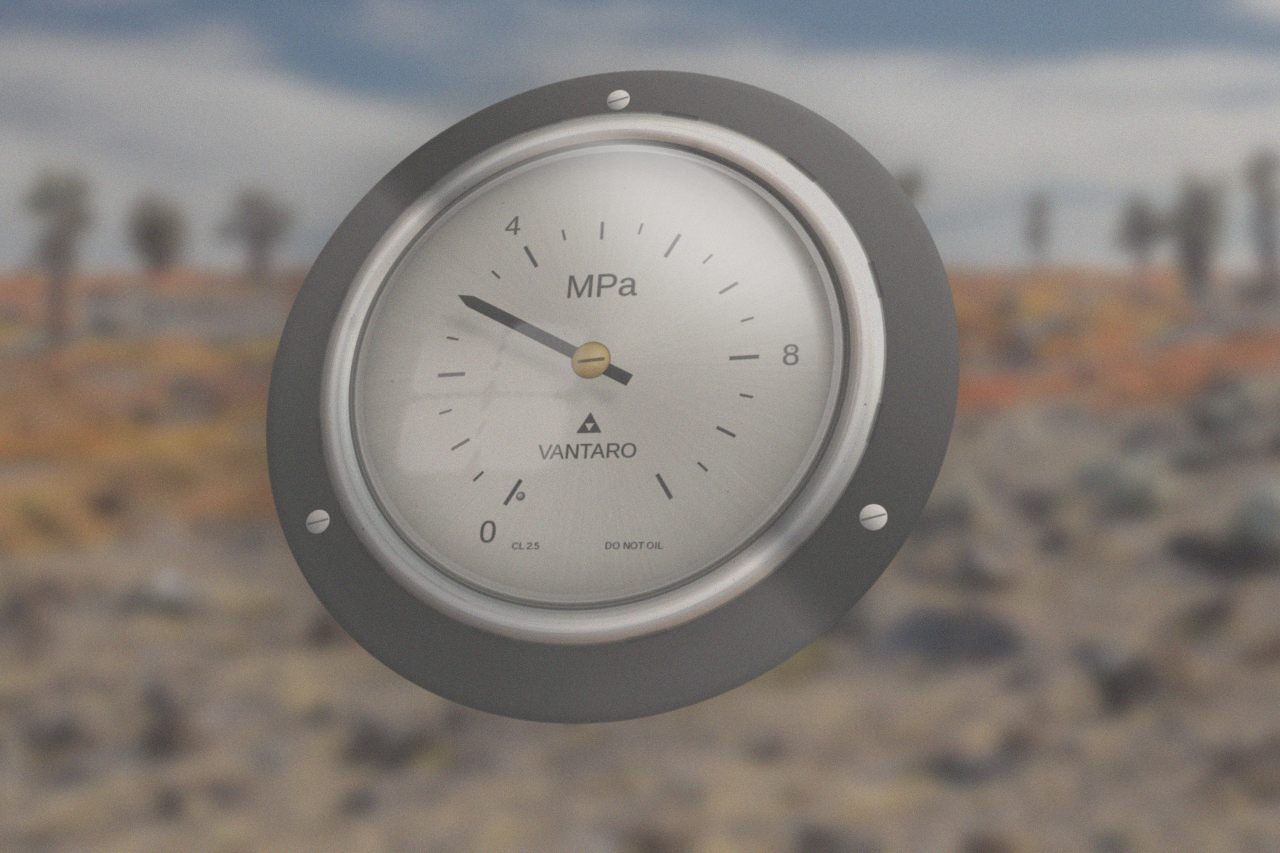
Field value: 3 MPa
